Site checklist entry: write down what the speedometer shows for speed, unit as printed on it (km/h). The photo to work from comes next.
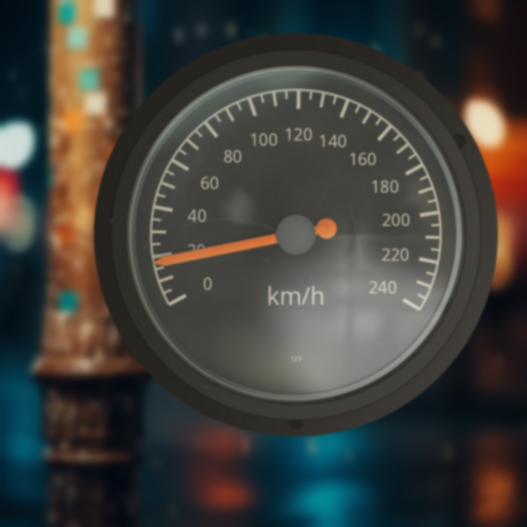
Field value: 17.5 km/h
